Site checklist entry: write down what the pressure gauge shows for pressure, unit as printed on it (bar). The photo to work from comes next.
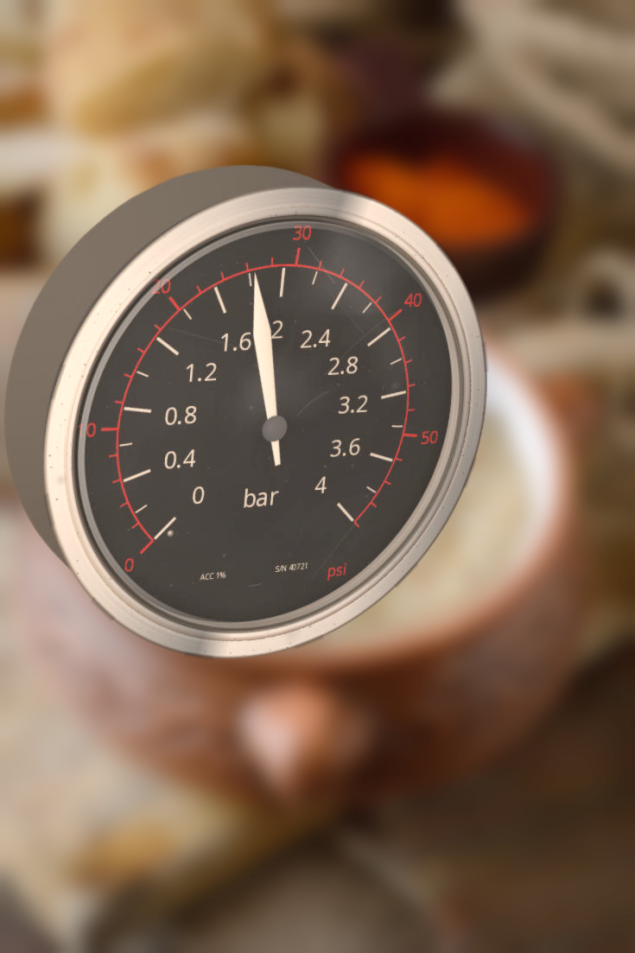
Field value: 1.8 bar
